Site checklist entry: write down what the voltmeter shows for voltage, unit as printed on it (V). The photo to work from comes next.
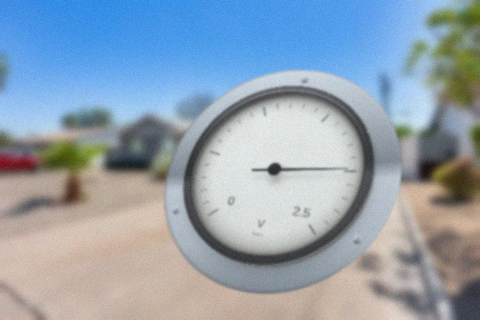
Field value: 2 V
